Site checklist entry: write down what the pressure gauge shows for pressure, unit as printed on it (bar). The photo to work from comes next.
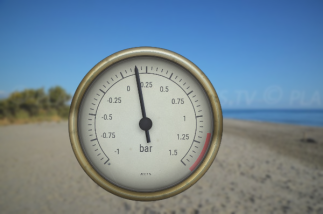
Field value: 0.15 bar
